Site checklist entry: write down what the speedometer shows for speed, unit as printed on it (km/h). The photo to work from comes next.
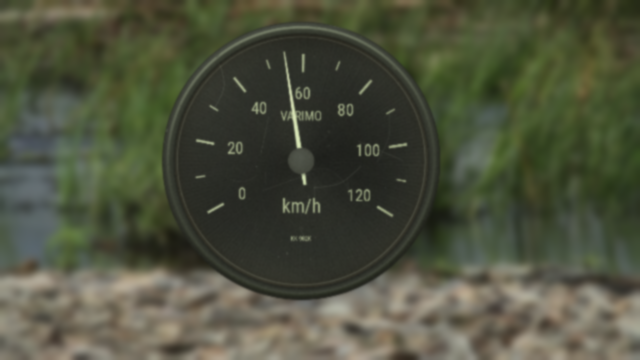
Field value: 55 km/h
